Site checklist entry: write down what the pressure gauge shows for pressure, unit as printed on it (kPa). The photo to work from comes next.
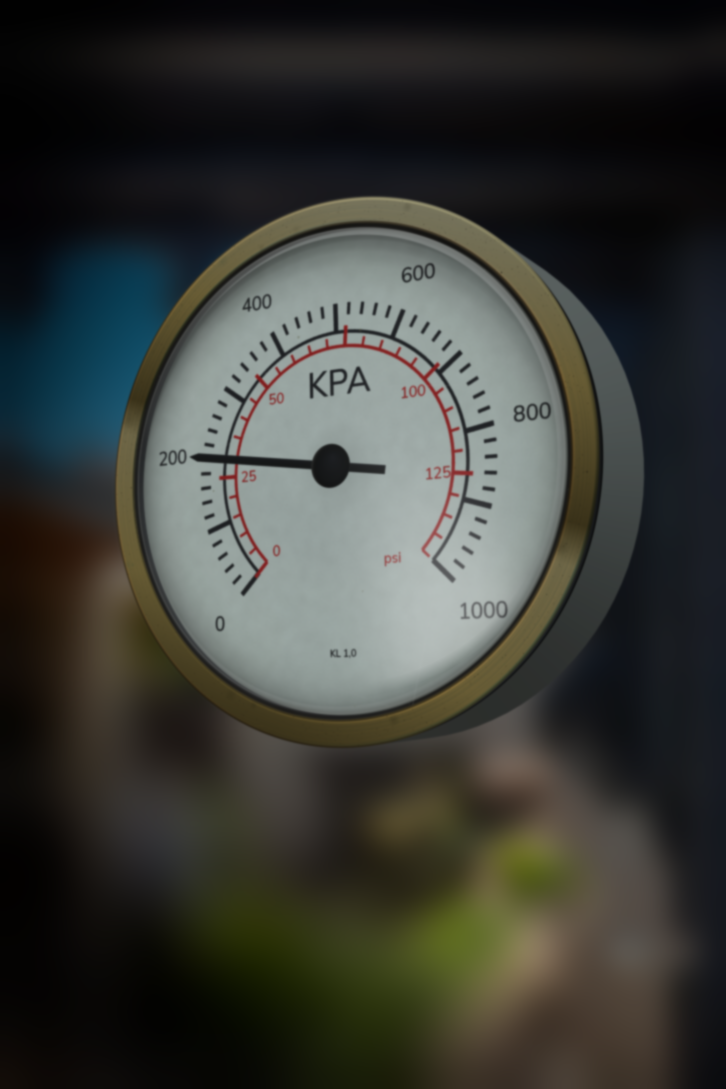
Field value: 200 kPa
